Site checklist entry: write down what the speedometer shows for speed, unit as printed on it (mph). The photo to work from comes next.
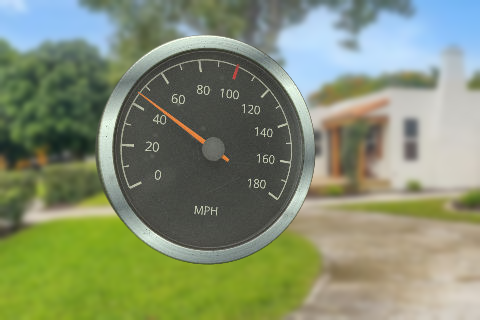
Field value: 45 mph
